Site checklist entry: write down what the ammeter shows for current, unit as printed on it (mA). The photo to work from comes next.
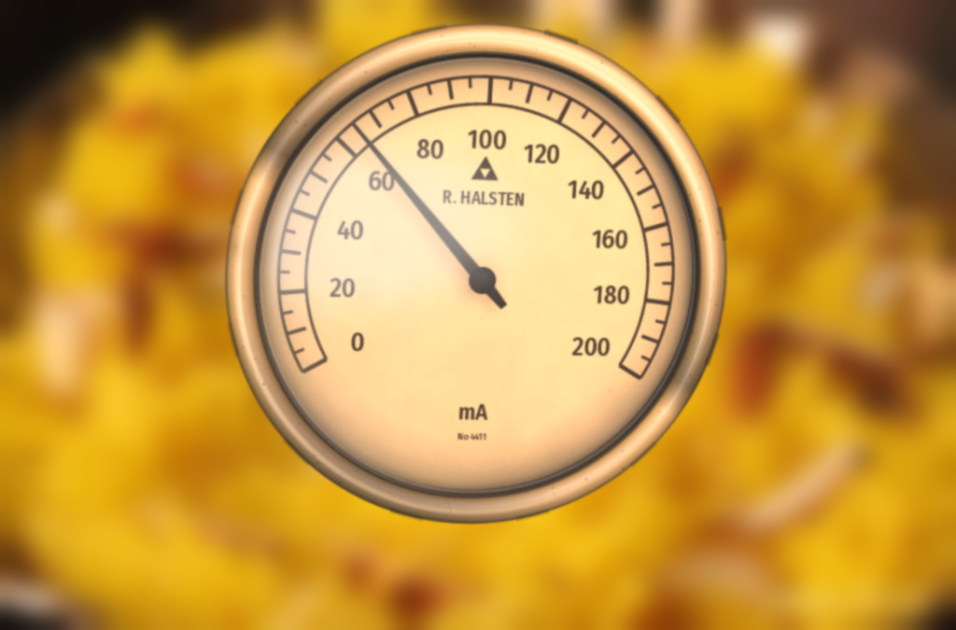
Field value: 65 mA
